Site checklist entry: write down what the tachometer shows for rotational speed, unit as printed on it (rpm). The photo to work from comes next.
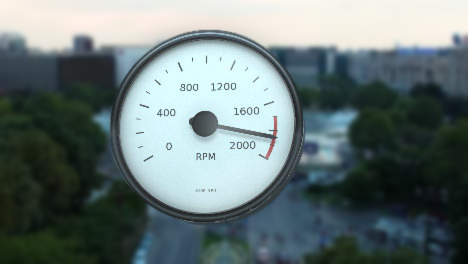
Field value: 1850 rpm
